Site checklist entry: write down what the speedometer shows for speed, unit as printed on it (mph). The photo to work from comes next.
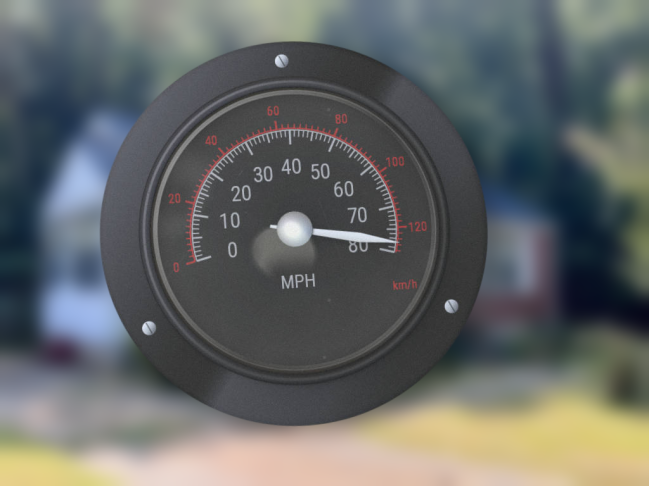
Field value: 78 mph
